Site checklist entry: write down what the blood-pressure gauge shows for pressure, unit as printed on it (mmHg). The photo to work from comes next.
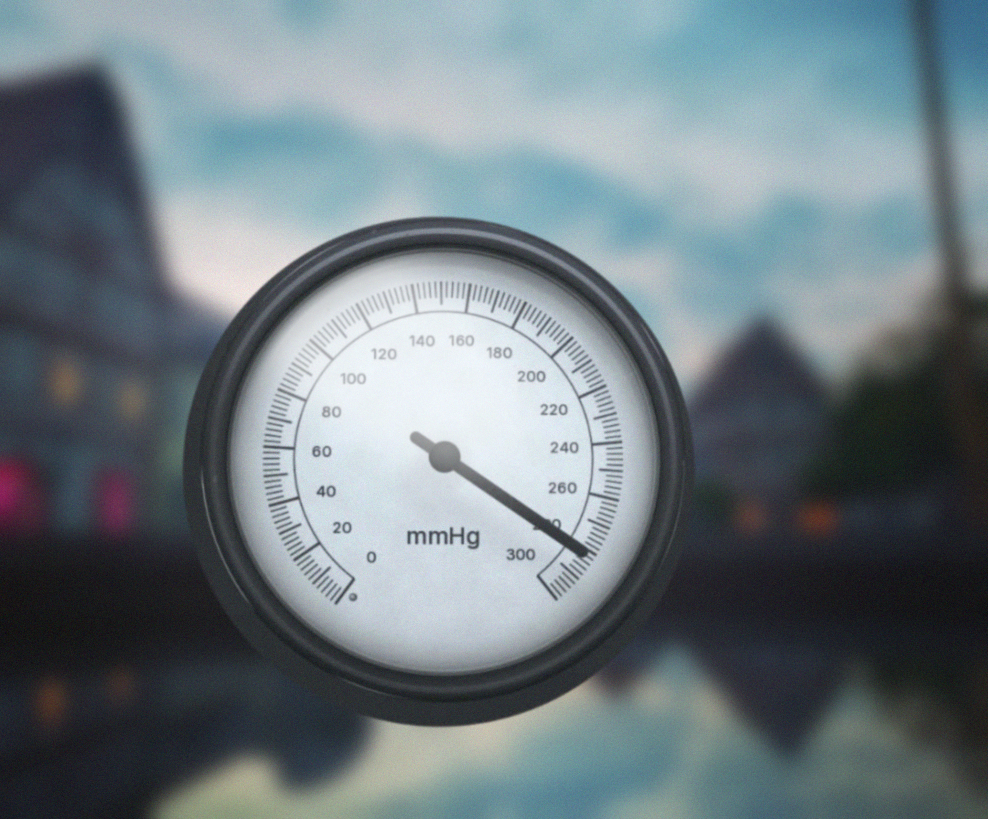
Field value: 282 mmHg
